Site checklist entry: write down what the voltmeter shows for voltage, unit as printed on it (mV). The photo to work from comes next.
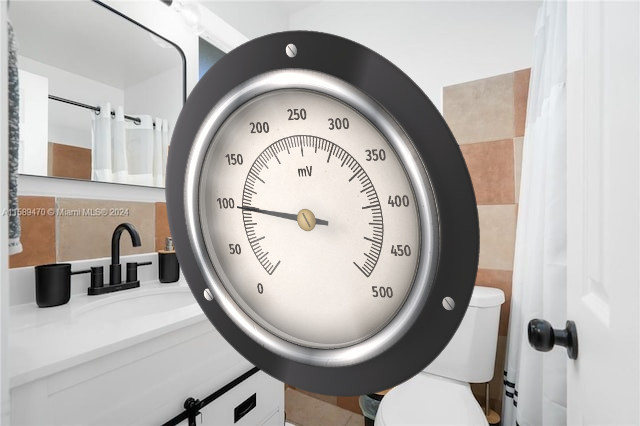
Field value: 100 mV
